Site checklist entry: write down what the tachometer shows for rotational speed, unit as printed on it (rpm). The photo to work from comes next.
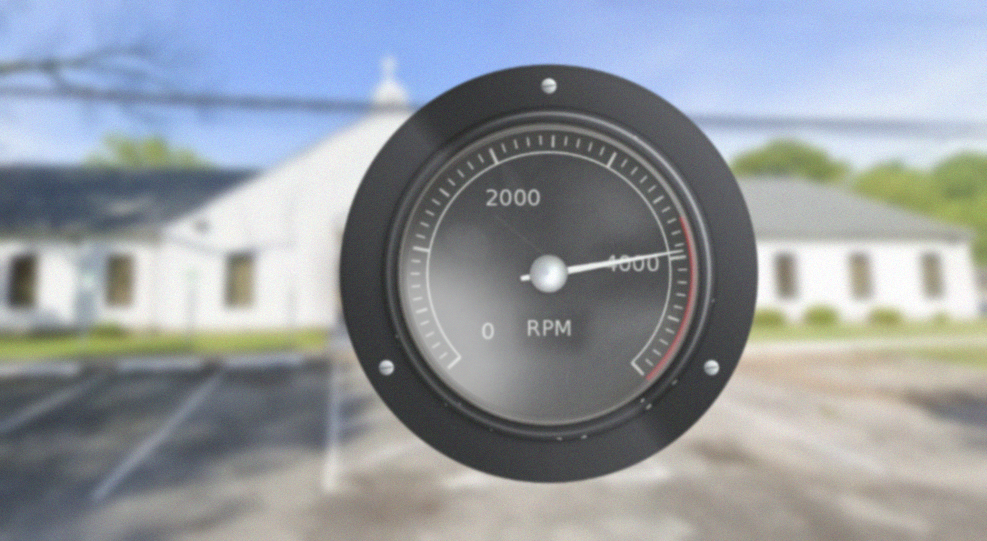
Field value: 3950 rpm
